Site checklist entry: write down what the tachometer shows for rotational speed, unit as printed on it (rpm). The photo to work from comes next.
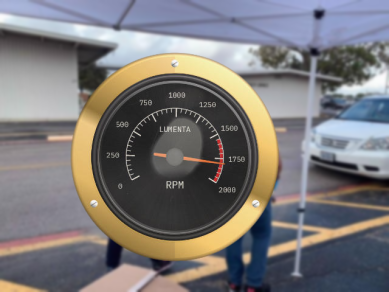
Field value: 1800 rpm
